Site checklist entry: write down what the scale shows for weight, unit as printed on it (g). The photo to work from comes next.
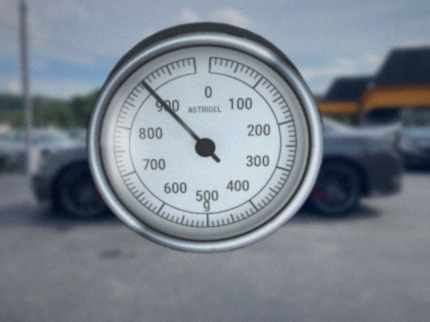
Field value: 900 g
